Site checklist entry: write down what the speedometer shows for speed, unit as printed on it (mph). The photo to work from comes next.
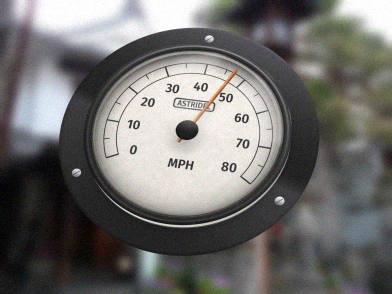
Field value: 47.5 mph
